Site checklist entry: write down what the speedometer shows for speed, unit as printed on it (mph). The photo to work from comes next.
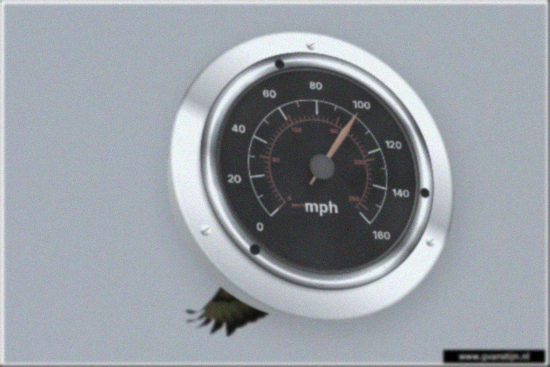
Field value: 100 mph
